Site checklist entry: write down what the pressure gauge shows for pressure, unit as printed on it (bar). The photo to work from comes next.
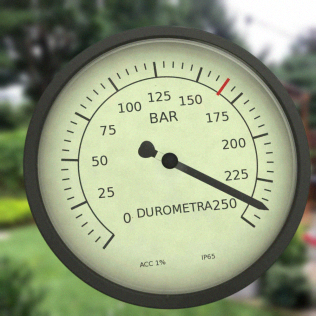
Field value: 240 bar
